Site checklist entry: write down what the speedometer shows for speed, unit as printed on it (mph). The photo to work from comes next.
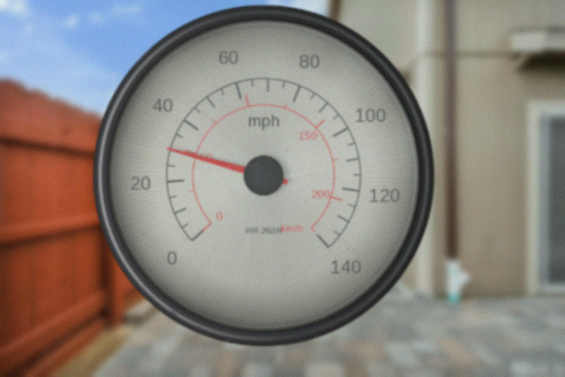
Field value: 30 mph
